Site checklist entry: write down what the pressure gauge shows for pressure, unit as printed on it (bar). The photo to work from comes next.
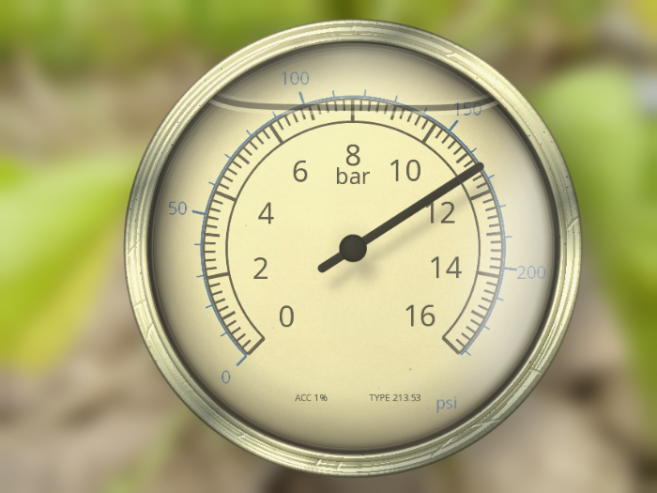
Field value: 11.4 bar
